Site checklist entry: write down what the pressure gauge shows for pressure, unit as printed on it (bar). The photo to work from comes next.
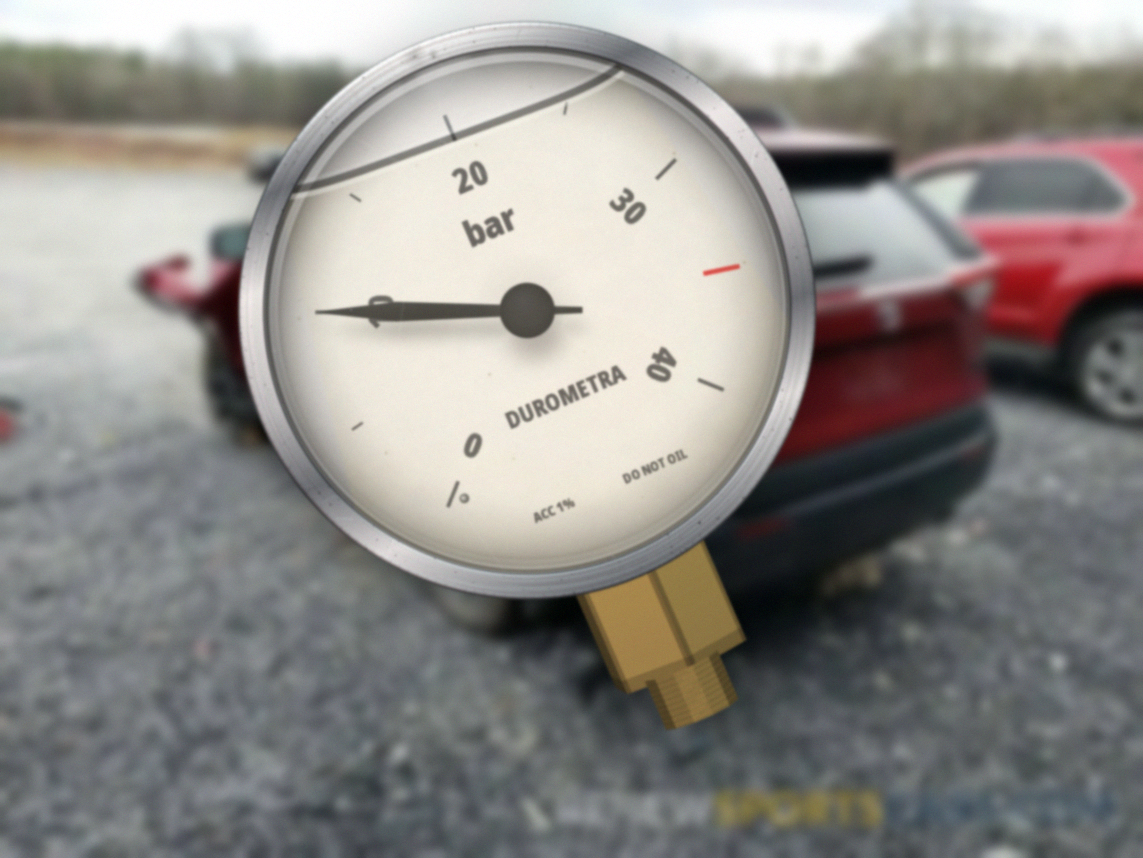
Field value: 10 bar
